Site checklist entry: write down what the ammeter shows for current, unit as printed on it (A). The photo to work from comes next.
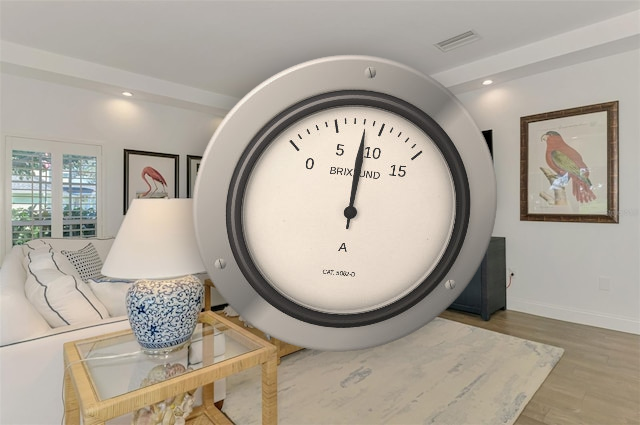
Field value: 8 A
